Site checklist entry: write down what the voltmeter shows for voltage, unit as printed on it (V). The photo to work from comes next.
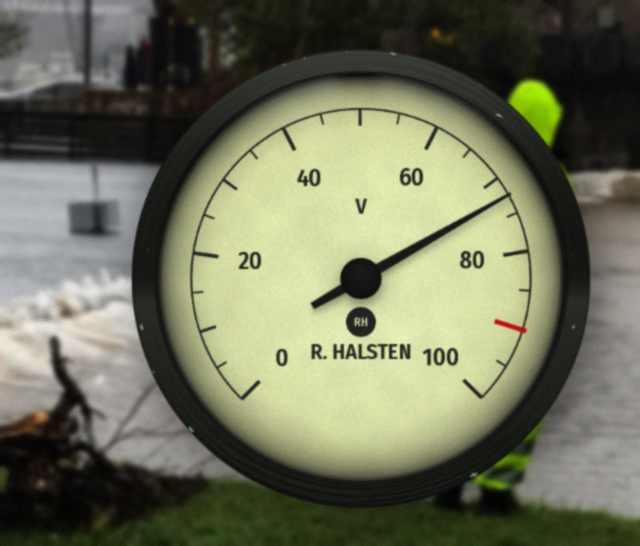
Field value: 72.5 V
